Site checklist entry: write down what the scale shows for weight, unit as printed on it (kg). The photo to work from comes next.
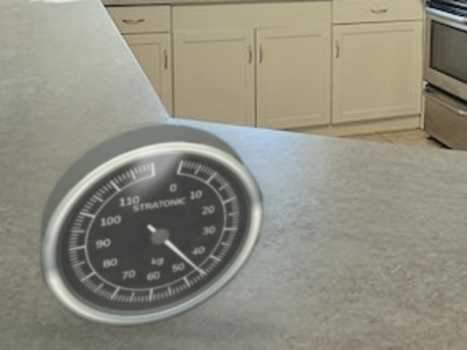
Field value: 45 kg
